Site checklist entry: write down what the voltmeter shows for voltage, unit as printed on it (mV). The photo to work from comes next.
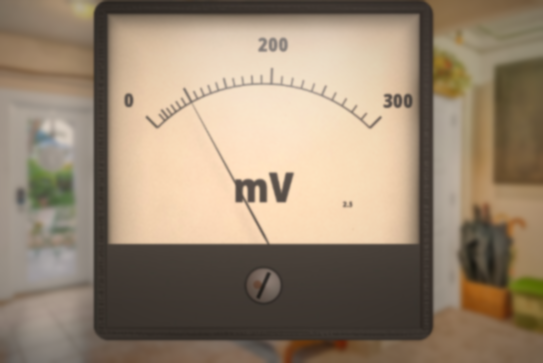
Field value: 100 mV
